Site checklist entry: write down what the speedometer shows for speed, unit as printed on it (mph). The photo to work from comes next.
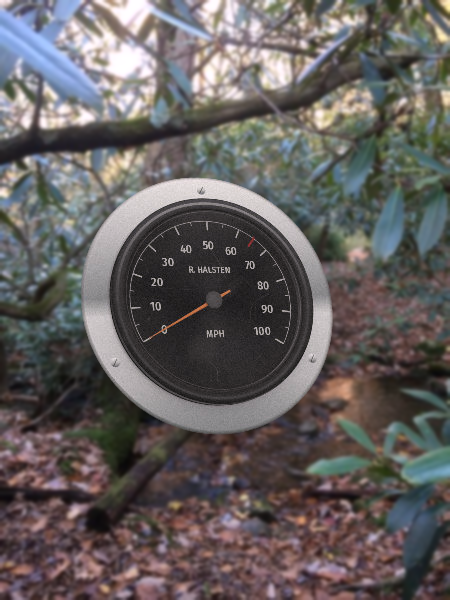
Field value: 0 mph
